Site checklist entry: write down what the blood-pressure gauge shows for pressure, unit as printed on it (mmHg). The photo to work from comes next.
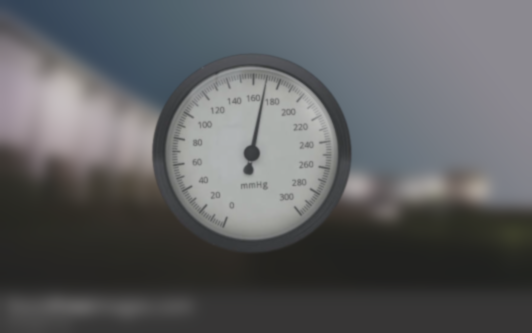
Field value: 170 mmHg
